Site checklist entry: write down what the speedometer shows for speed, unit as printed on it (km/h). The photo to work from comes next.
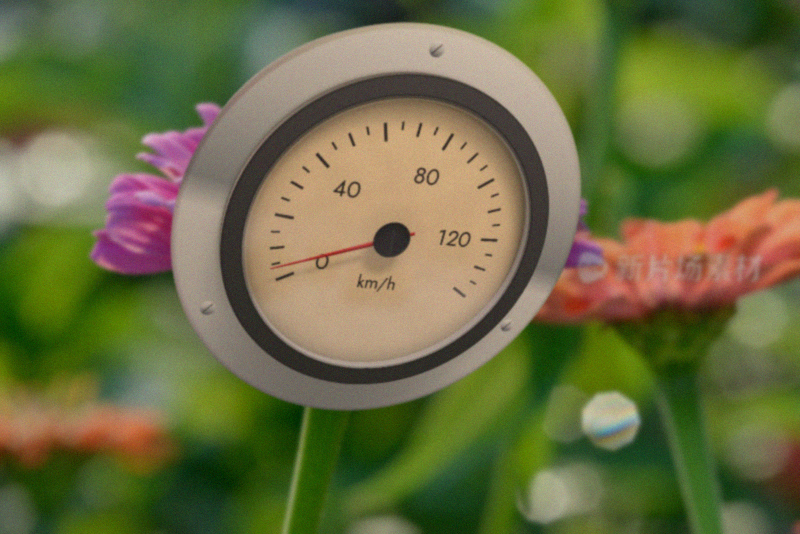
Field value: 5 km/h
